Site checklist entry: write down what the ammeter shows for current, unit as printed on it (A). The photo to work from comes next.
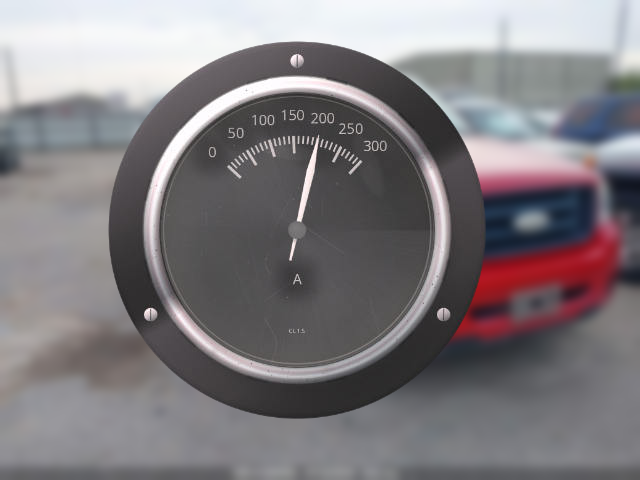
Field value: 200 A
